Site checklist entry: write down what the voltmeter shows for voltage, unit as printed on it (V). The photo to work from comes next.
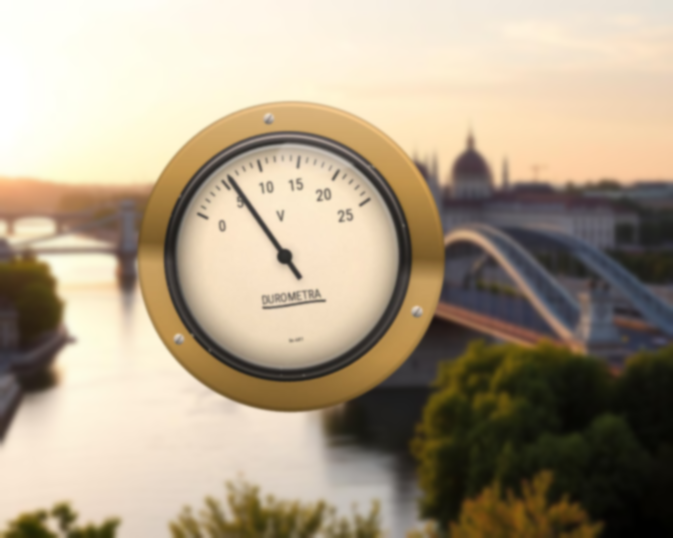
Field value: 6 V
